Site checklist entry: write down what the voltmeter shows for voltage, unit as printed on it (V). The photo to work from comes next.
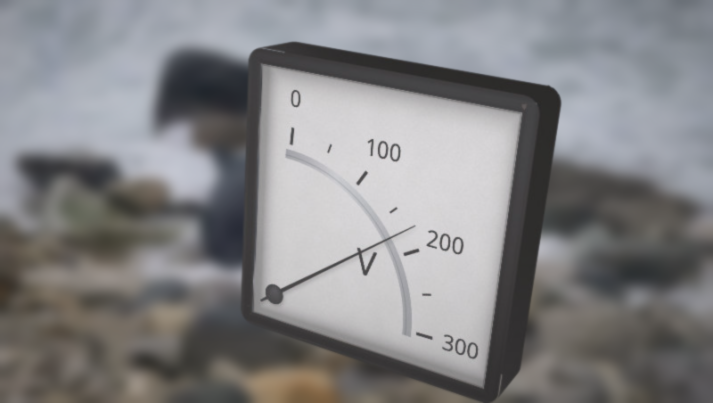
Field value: 175 V
